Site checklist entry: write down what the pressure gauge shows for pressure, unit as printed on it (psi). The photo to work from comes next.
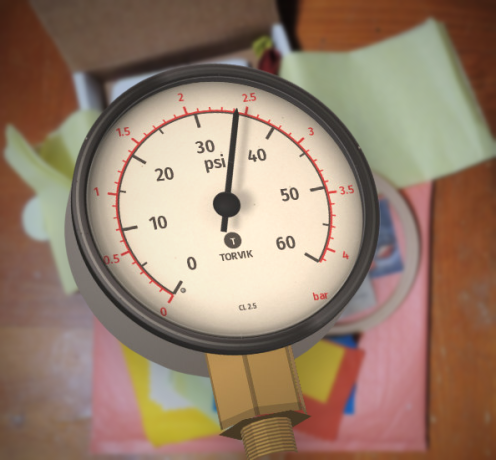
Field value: 35 psi
